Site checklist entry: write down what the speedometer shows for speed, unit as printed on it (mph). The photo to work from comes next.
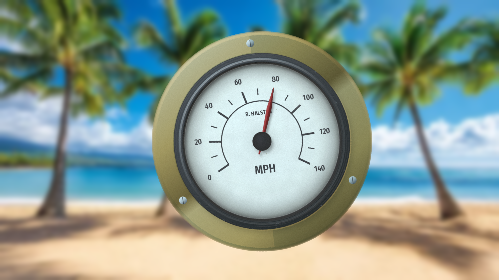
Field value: 80 mph
